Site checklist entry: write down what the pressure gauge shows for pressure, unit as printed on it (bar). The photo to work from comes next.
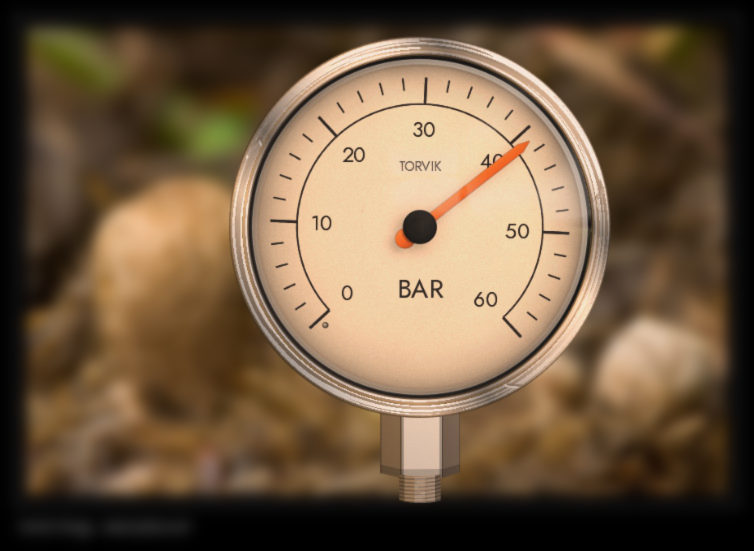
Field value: 41 bar
